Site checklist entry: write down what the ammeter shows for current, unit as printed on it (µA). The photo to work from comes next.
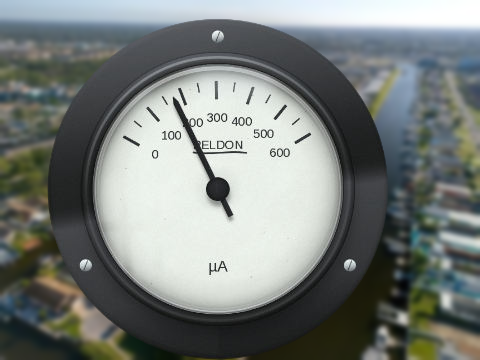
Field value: 175 µA
